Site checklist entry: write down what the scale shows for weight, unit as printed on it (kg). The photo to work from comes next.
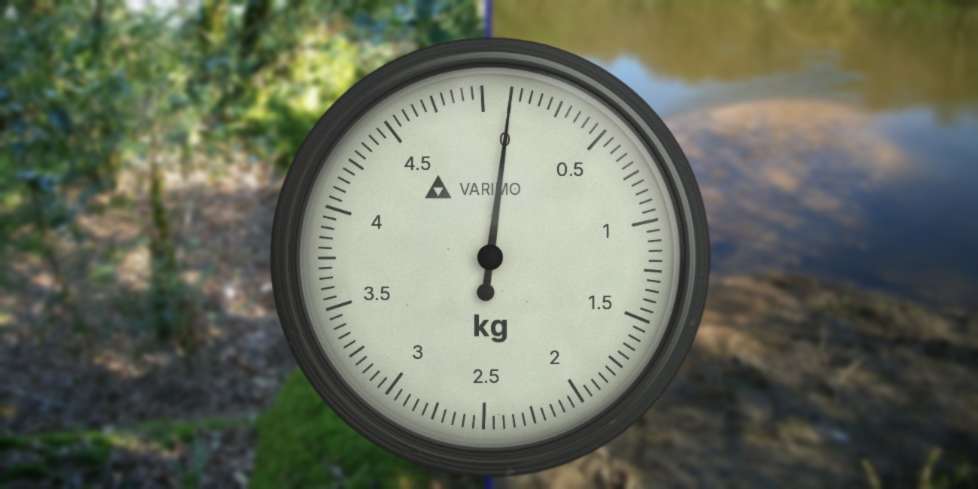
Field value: 0 kg
